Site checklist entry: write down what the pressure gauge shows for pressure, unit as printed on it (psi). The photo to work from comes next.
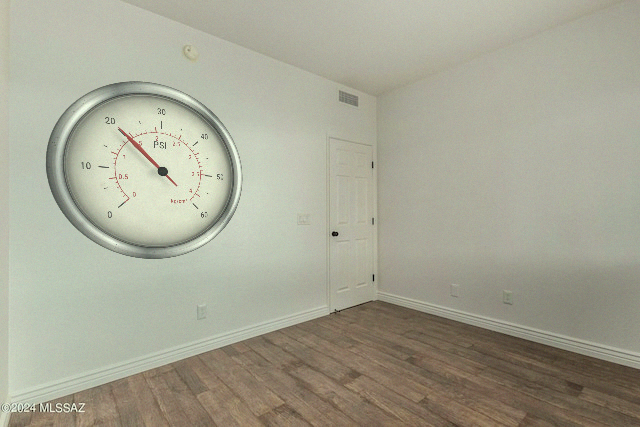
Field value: 20 psi
